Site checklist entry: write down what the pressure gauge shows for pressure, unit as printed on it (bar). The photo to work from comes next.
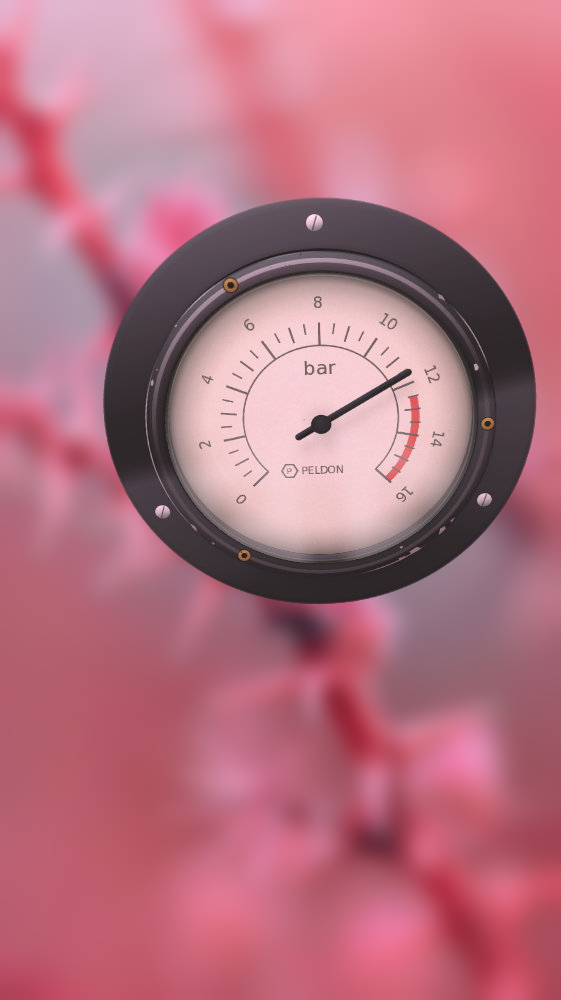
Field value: 11.5 bar
